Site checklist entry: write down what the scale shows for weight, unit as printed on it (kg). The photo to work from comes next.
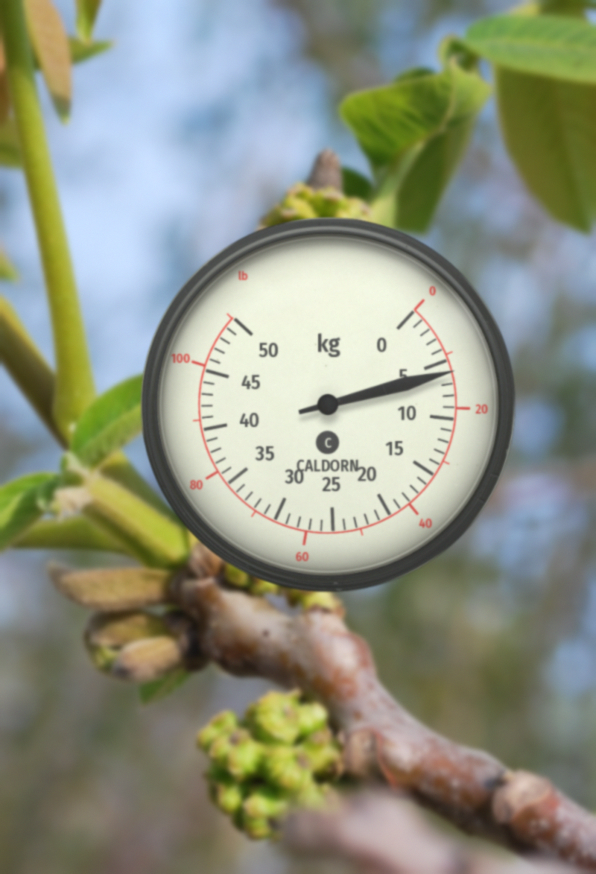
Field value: 6 kg
